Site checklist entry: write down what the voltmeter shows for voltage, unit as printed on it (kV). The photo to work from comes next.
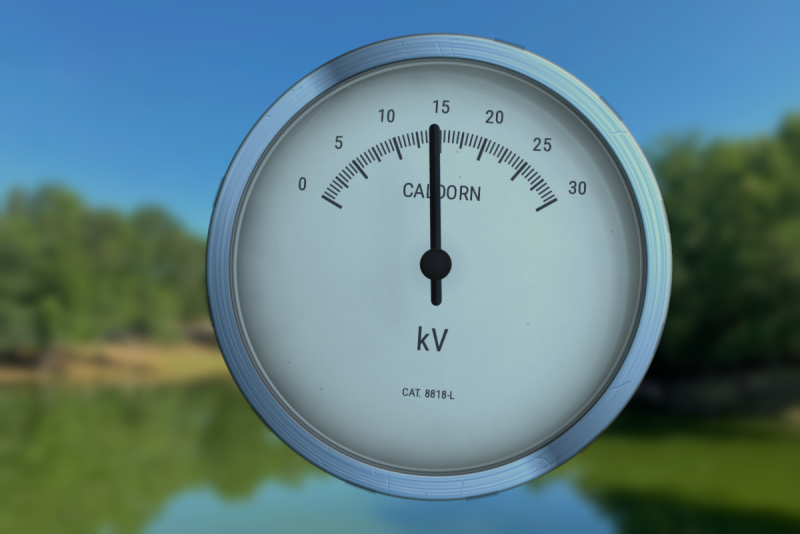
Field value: 14.5 kV
